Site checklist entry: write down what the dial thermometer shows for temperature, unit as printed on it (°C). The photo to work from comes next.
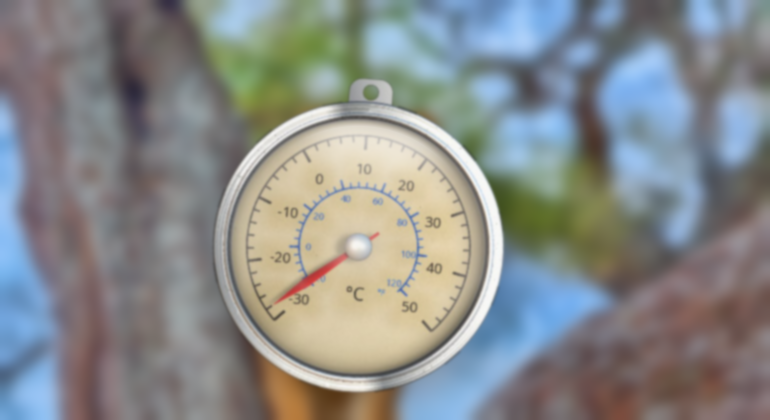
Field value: -28 °C
